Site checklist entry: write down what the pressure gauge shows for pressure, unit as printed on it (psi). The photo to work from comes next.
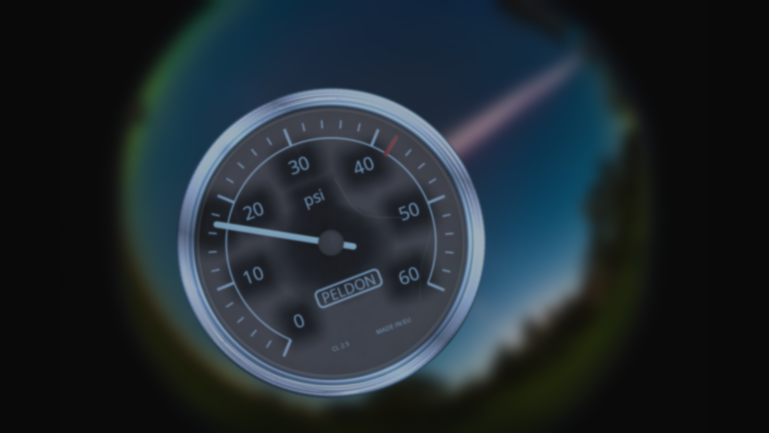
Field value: 17 psi
